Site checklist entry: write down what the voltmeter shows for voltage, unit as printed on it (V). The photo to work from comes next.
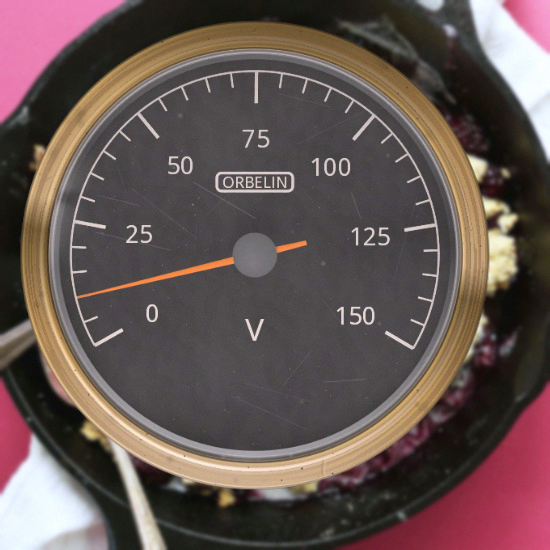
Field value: 10 V
